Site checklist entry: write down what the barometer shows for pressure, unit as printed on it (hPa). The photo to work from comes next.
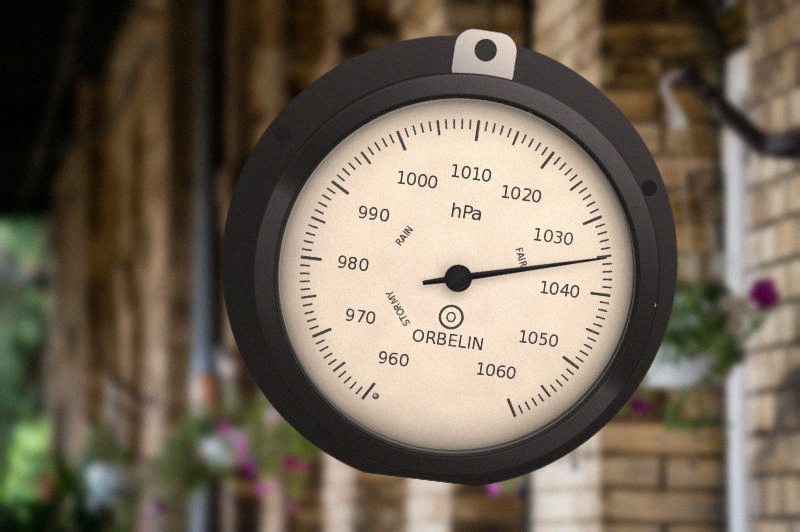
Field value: 1035 hPa
